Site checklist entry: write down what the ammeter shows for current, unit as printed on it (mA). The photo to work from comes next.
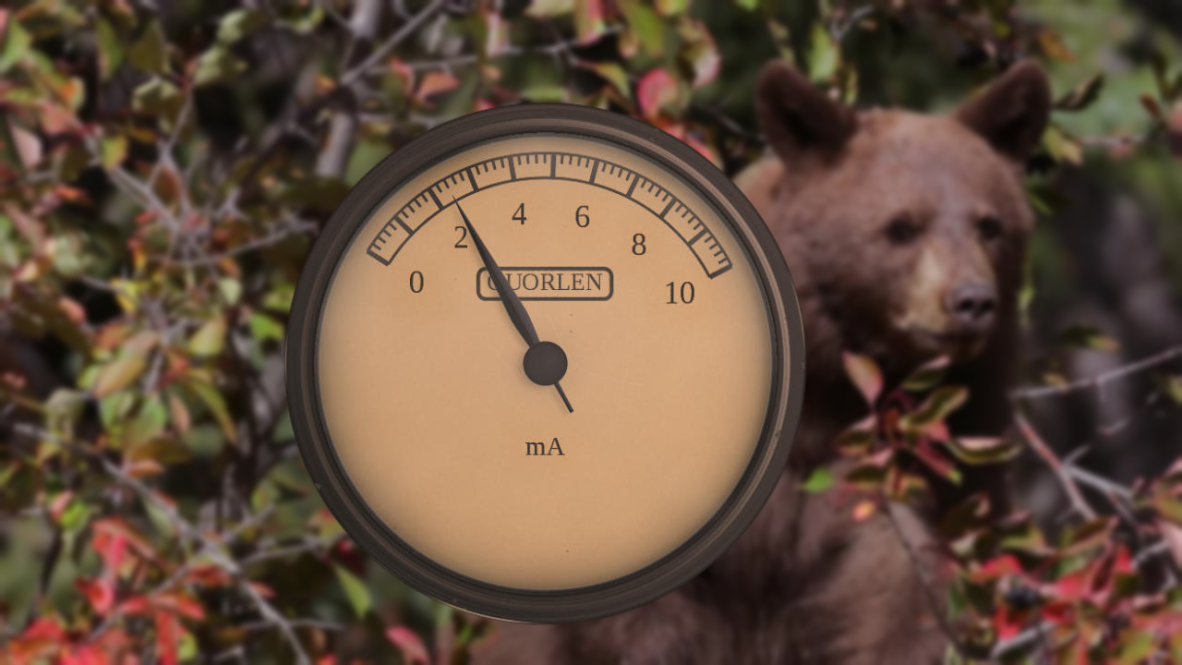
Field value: 2.4 mA
